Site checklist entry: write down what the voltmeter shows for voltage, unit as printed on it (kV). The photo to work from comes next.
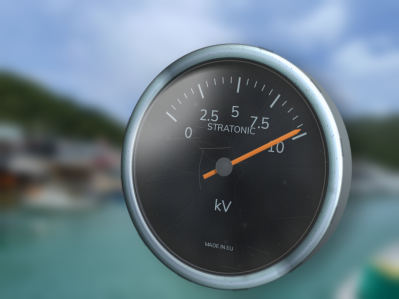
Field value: 9.75 kV
